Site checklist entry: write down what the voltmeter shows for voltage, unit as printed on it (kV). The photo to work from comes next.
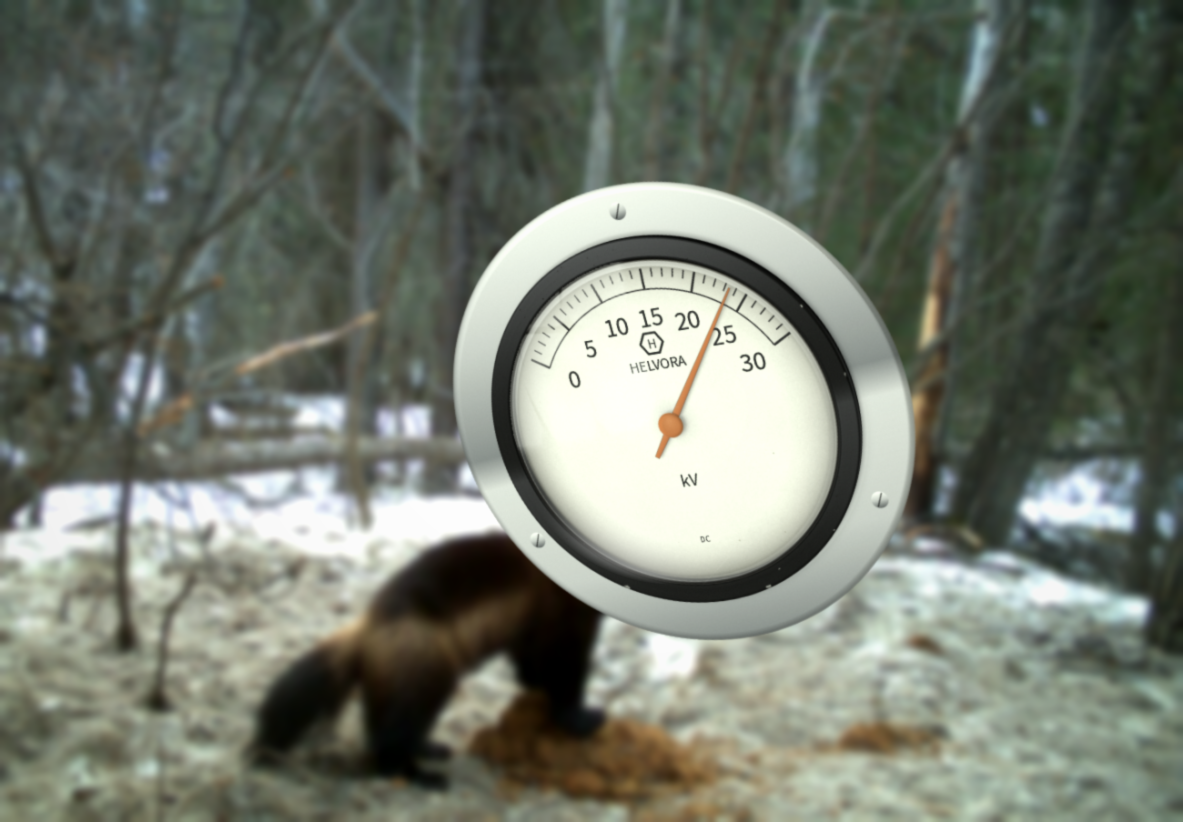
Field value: 23.5 kV
